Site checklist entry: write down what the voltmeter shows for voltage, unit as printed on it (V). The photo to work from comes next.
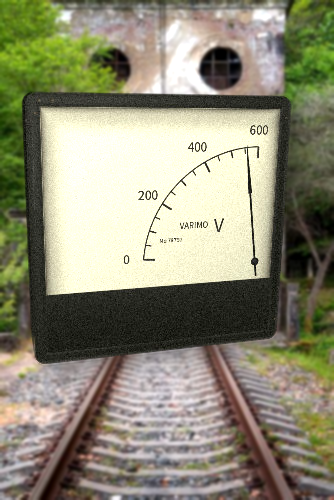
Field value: 550 V
